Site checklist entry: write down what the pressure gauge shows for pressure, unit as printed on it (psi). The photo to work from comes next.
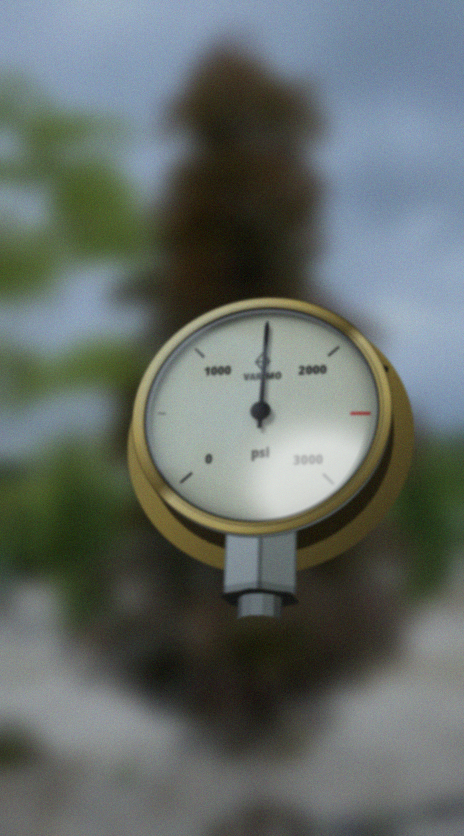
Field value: 1500 psi
